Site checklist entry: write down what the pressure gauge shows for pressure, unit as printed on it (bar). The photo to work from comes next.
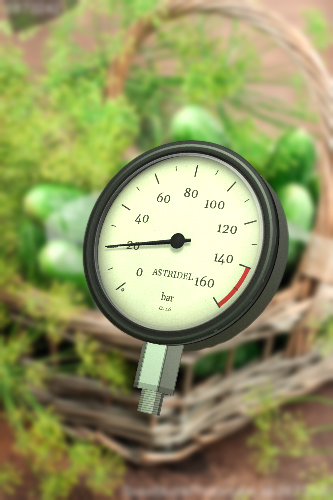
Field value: 20 bar
